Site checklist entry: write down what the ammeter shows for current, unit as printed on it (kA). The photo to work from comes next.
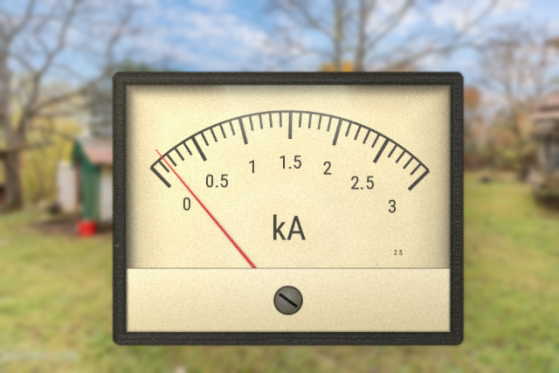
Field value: 0.15 kA
